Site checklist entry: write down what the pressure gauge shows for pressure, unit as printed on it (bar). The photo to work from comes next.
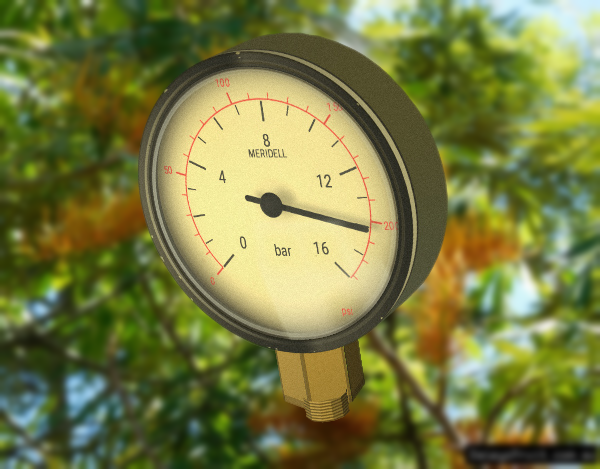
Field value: 14 bar
